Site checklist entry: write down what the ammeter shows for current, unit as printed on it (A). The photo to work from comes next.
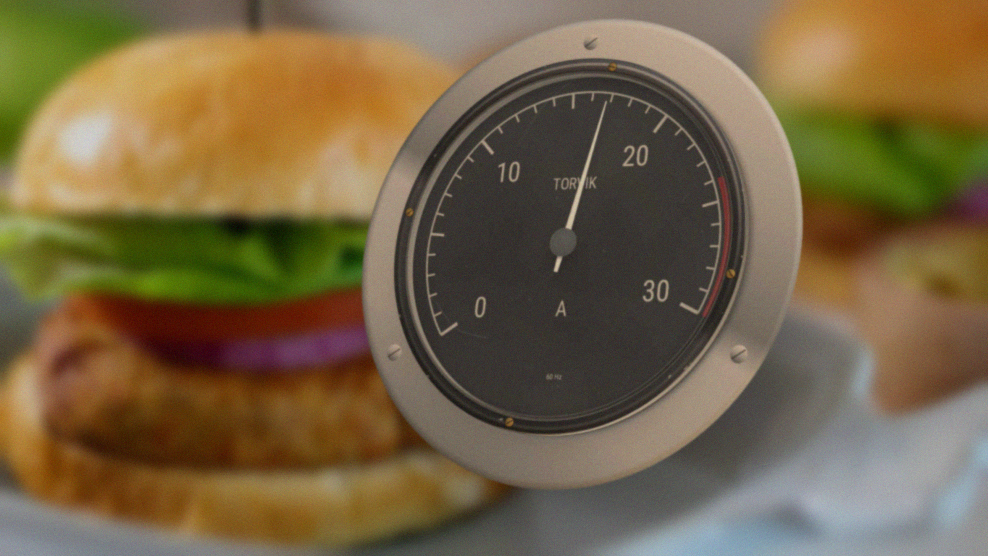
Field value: 17 A
